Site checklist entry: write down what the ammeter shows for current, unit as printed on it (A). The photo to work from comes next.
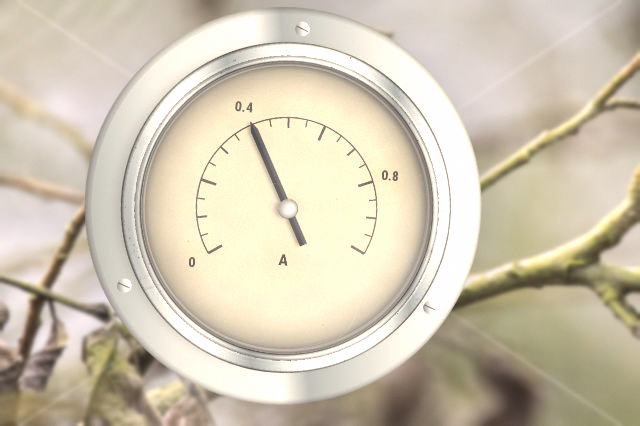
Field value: 0.4 A
